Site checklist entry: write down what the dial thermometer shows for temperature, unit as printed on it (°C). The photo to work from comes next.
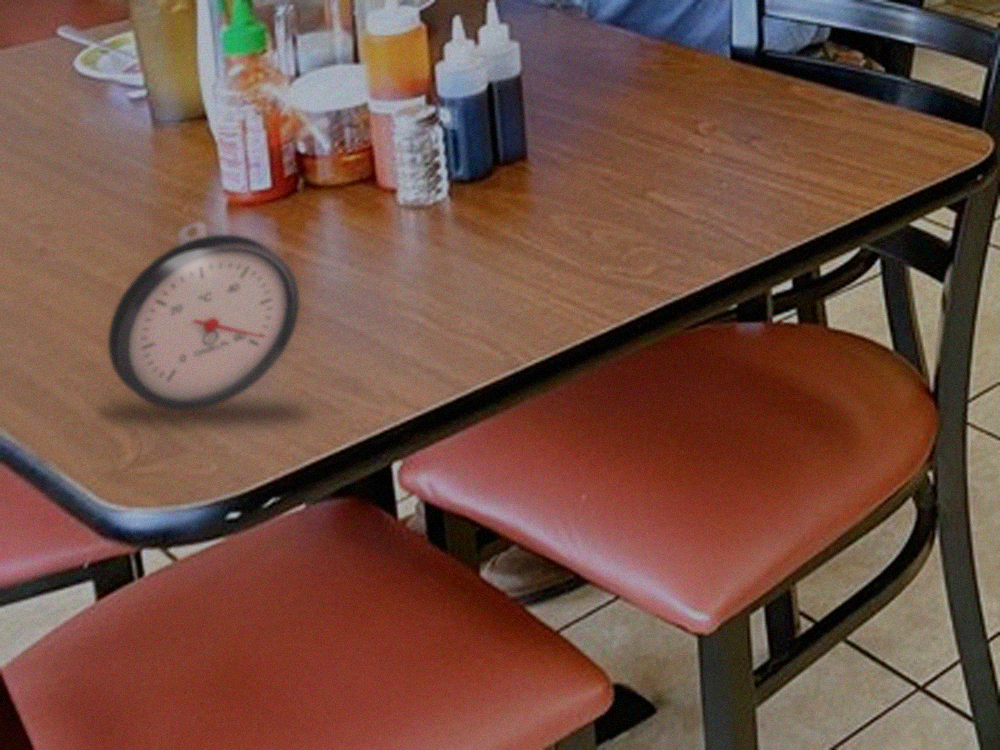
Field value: 58 °C
